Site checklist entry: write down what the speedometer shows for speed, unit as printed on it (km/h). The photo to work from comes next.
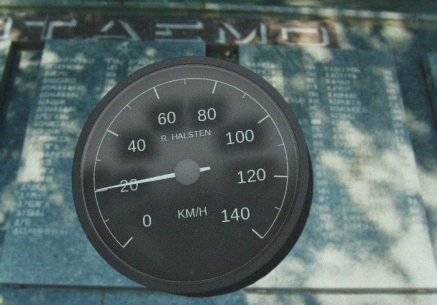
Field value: 20 km/h
